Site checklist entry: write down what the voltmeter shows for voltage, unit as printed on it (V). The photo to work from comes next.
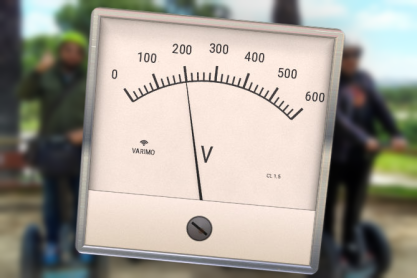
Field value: 200 V
